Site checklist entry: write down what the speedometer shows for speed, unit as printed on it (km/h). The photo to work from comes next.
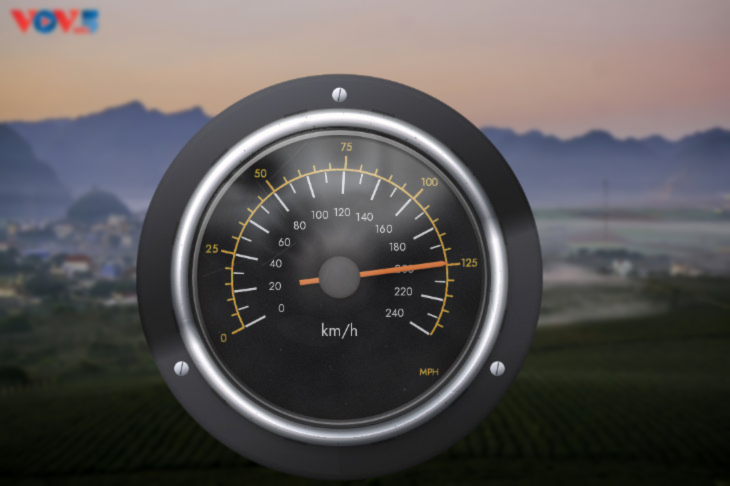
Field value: 200 km/h
